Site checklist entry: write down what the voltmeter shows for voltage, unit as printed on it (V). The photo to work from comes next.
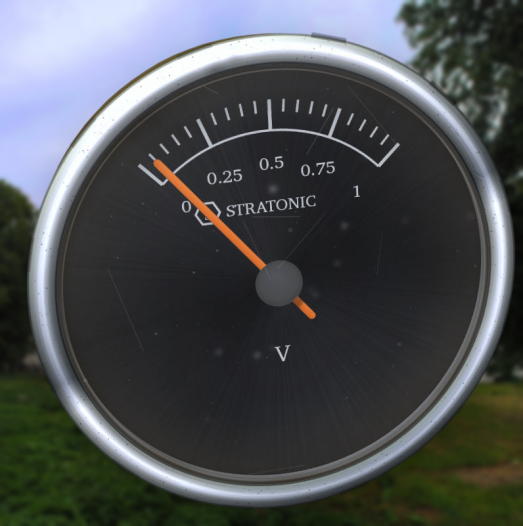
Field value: 0.05 V
